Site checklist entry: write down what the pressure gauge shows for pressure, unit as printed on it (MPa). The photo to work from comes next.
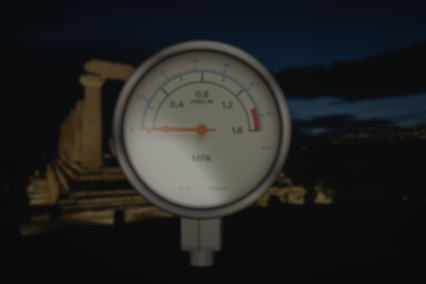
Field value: 0 MPa
